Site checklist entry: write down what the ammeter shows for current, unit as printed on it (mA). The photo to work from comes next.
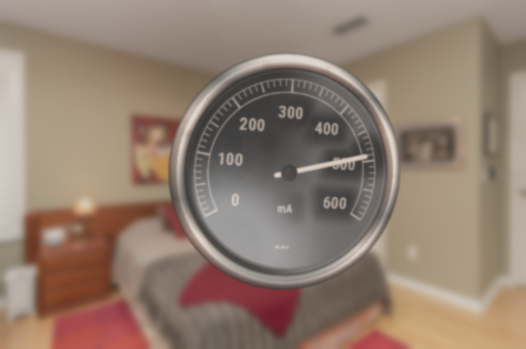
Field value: 490 mA
